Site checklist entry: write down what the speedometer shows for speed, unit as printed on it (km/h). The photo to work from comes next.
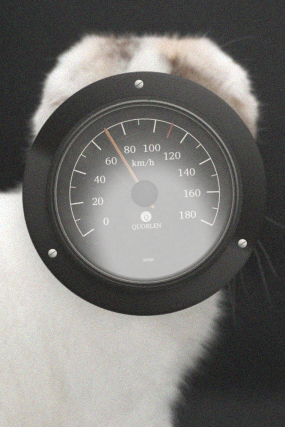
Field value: 70 km/h
